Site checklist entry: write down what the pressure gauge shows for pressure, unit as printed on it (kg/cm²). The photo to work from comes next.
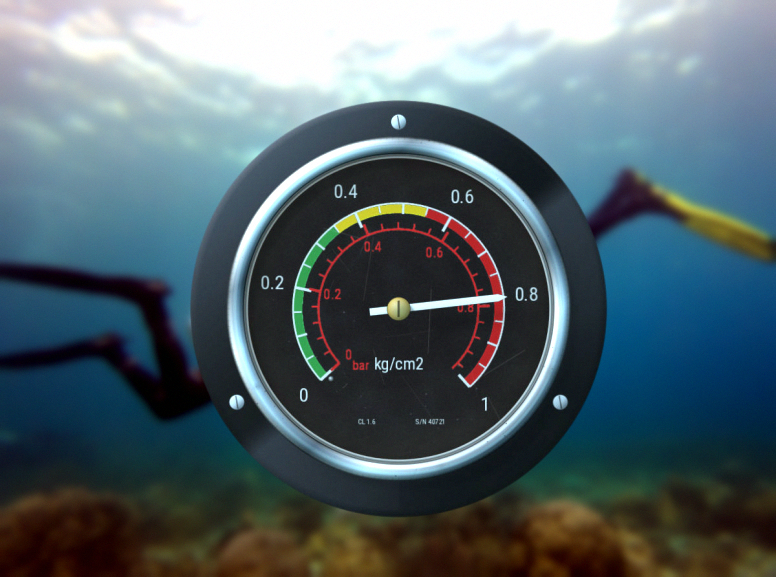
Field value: 0.8 kg/cm²
